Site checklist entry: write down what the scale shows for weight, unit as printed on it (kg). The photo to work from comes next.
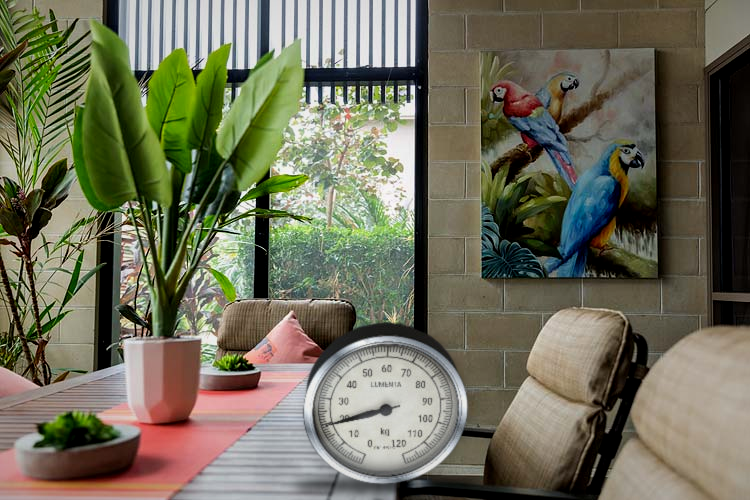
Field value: 20 kg
